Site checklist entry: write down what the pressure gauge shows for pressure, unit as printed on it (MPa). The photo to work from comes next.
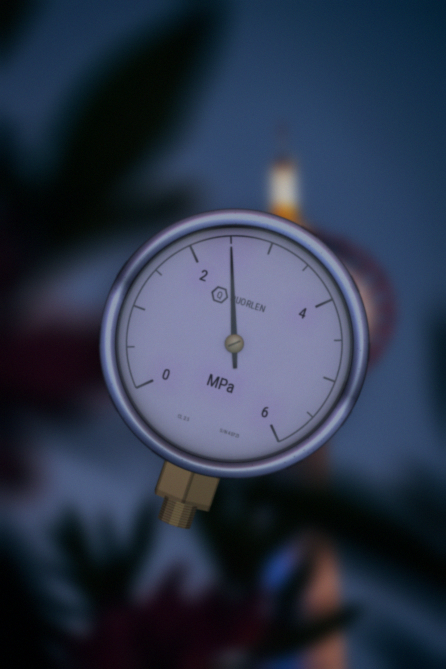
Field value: 2.5 MPa
